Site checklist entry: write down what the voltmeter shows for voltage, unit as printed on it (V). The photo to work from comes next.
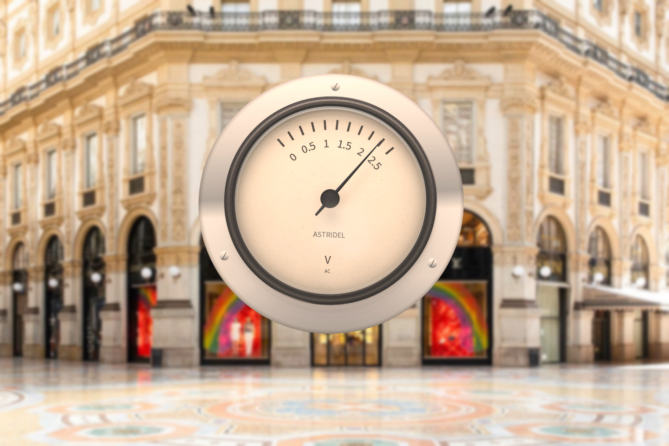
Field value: 2.25 V
